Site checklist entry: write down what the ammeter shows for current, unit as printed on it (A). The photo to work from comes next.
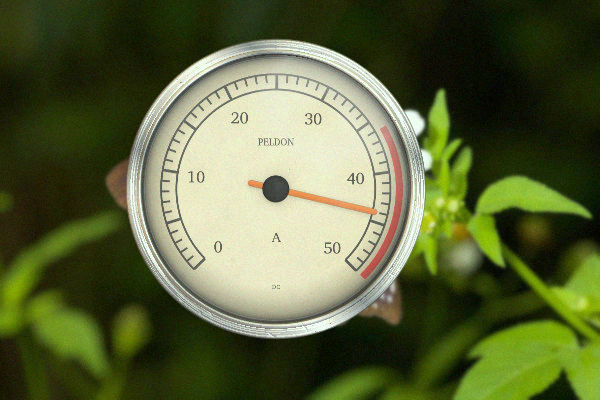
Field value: 44 A
